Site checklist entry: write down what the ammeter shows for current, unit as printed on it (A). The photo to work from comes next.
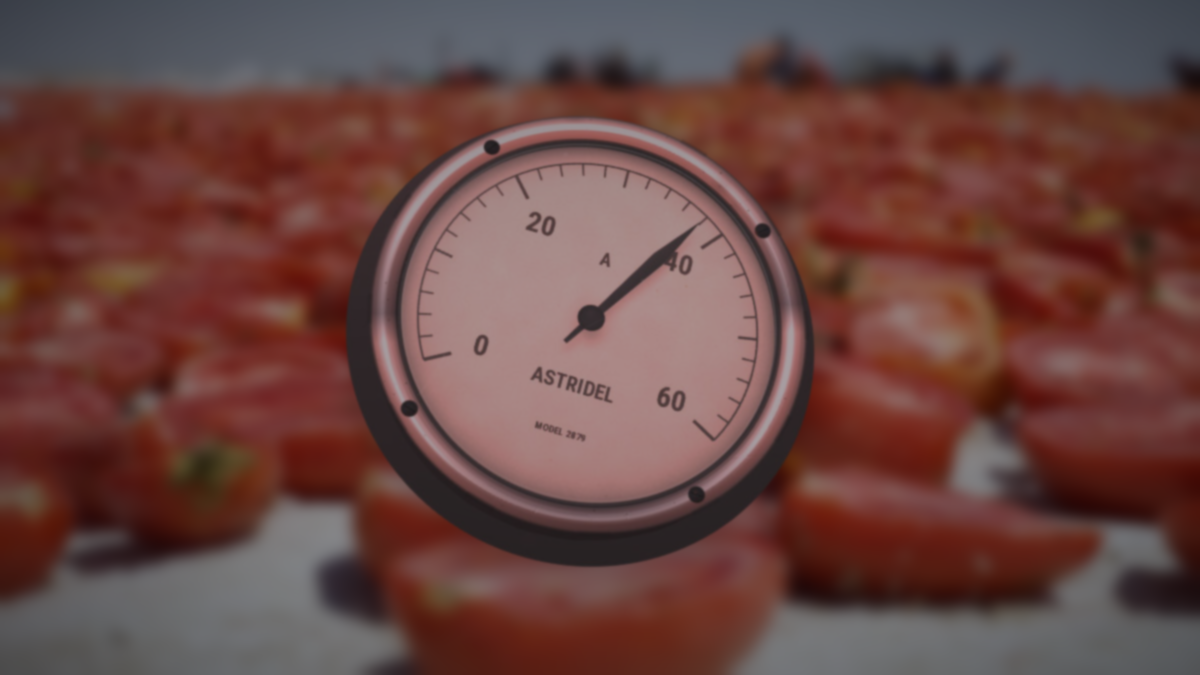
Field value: 38 A
